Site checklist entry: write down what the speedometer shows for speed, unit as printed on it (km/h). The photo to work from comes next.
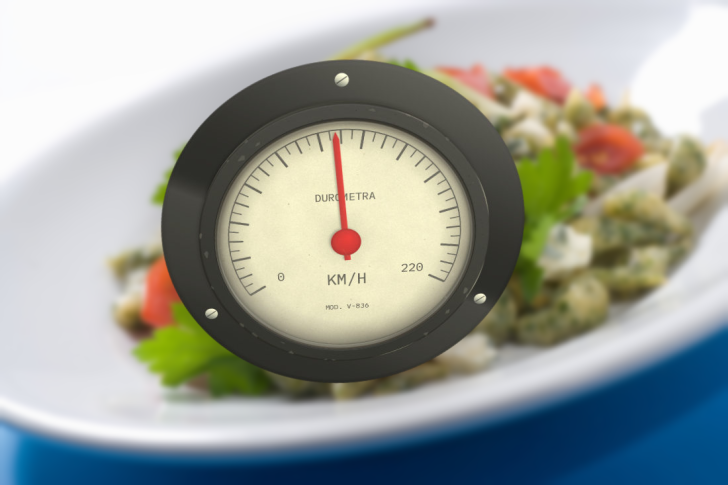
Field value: 107.5 km/h
